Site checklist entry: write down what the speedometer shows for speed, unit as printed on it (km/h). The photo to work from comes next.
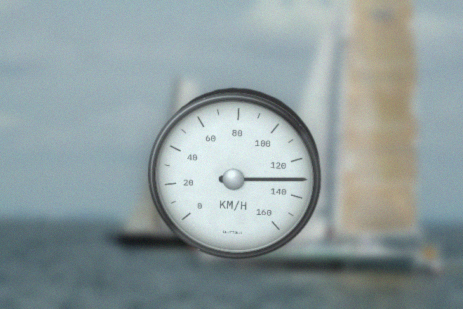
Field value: 130 km/h
